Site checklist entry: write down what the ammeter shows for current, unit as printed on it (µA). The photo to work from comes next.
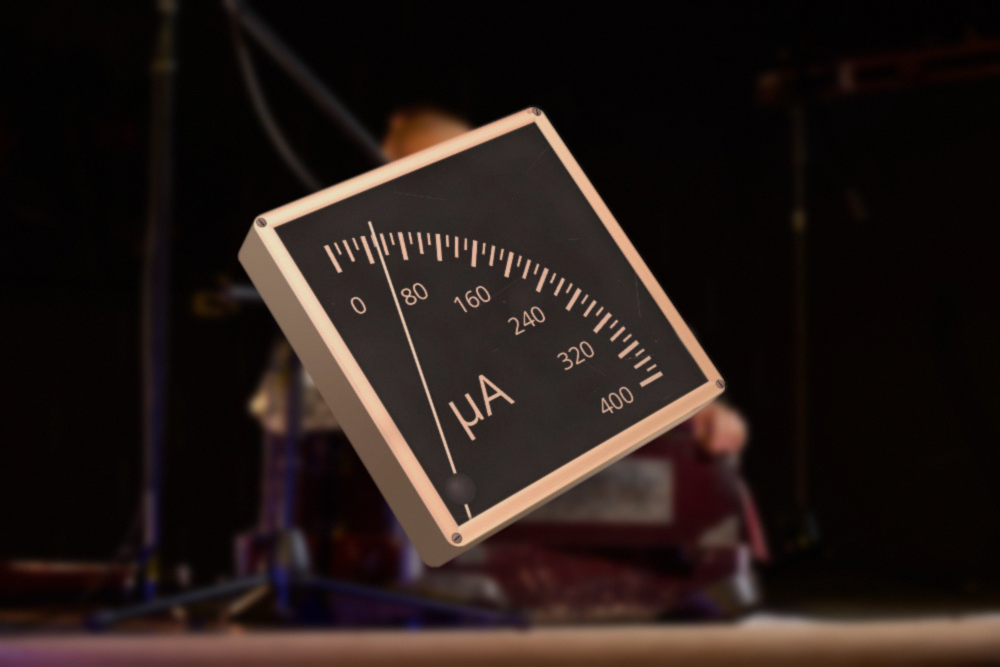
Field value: 50 µA
